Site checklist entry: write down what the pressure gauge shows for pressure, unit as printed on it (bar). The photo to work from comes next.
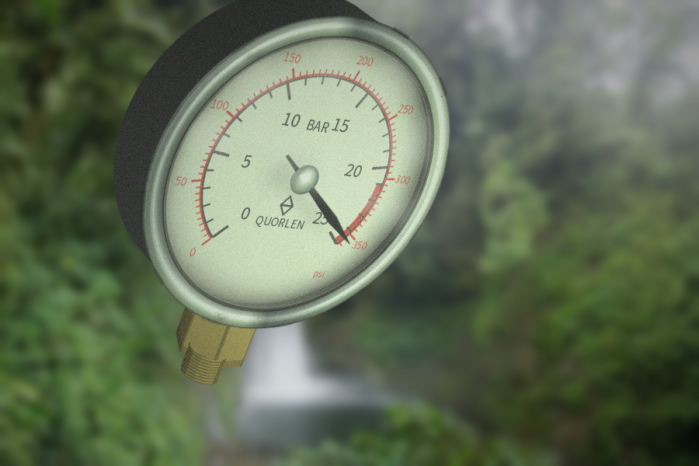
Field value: 24.5 bar
